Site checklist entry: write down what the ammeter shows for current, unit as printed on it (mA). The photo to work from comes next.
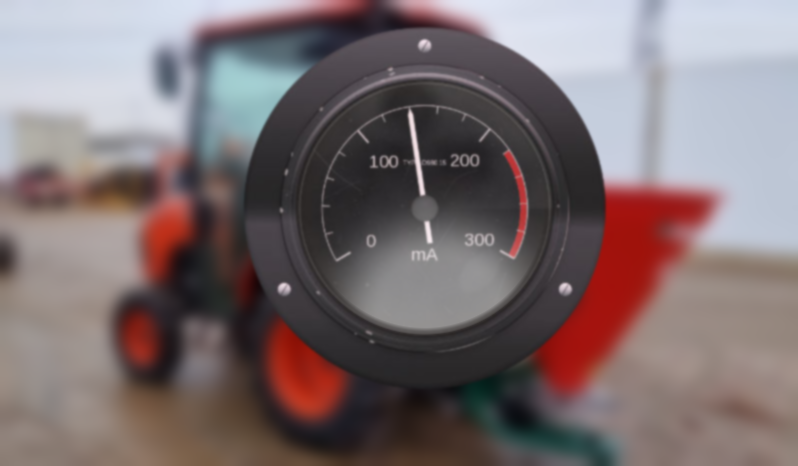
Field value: 140 mA
